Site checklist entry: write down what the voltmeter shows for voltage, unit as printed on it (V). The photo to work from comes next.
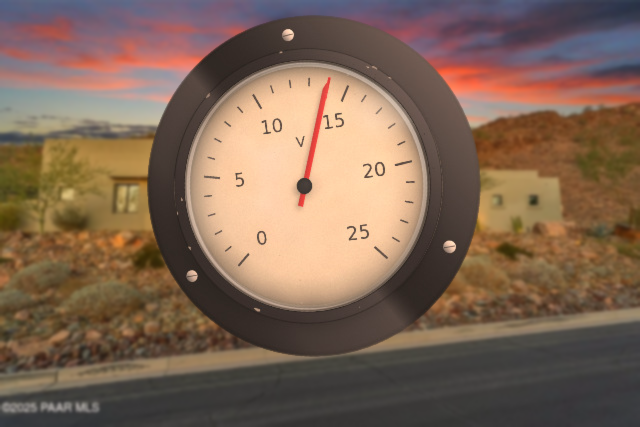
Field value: 14 V
